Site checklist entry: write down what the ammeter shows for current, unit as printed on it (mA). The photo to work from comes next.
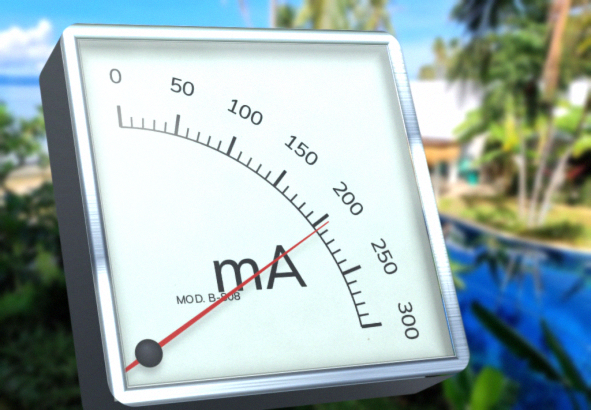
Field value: 205 mA
